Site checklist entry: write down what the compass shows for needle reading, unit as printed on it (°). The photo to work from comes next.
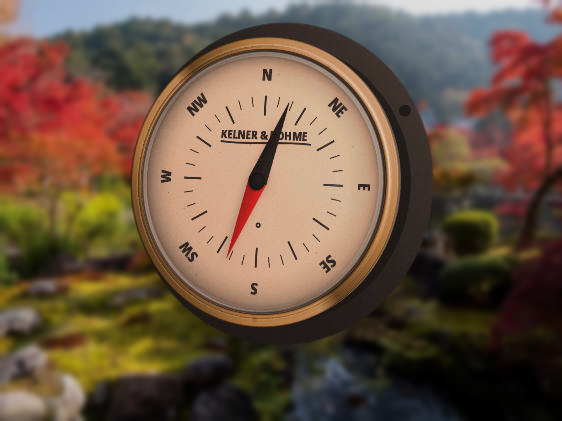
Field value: 200 °
